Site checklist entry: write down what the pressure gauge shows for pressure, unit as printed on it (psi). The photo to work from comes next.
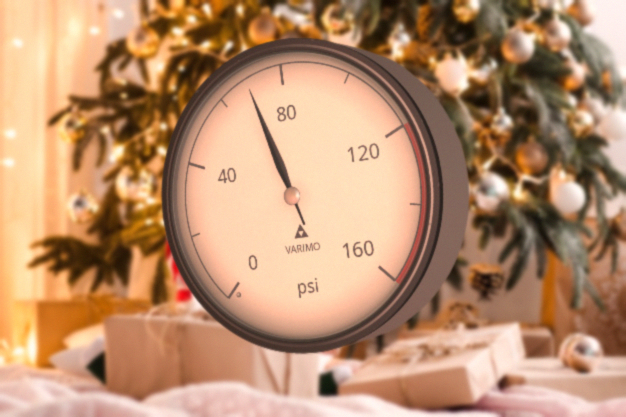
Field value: 70 psi
